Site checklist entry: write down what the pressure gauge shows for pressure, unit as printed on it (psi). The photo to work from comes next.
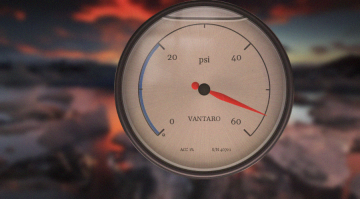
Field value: 55 psi
